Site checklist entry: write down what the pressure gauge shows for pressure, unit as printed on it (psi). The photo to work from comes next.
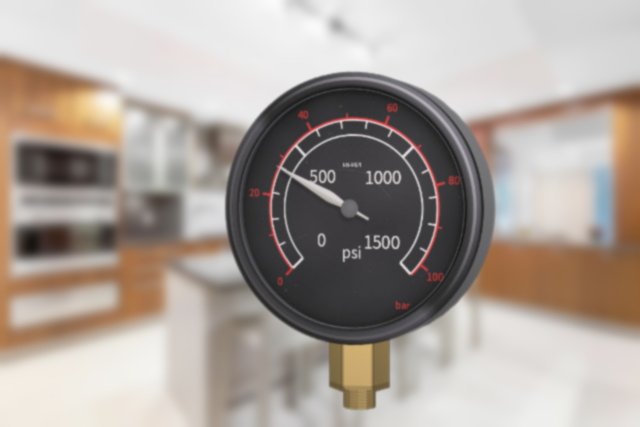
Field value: 400 psi
